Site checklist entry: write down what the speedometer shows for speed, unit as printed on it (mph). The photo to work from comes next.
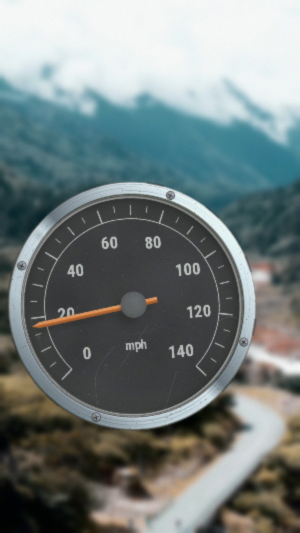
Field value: 17.5 mph
